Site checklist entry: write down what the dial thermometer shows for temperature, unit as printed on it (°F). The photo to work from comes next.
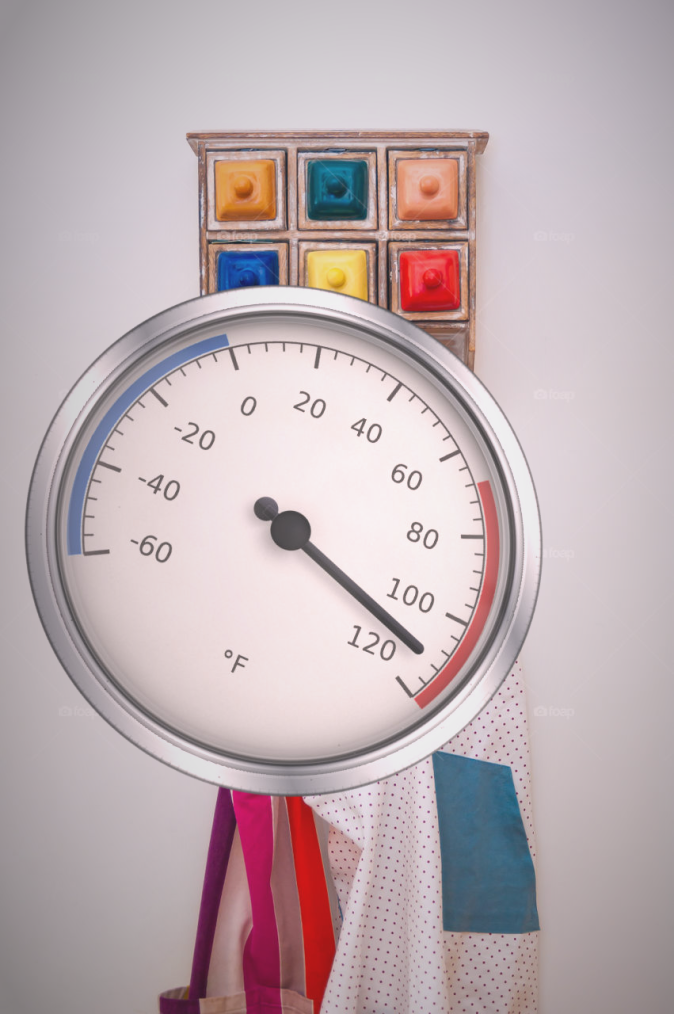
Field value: 112 °F
